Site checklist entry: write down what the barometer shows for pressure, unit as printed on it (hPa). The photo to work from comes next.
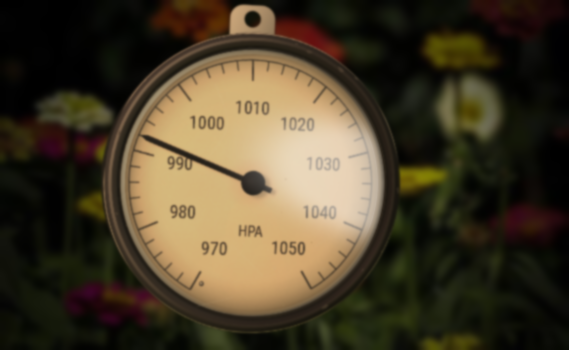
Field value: 992 hPa
